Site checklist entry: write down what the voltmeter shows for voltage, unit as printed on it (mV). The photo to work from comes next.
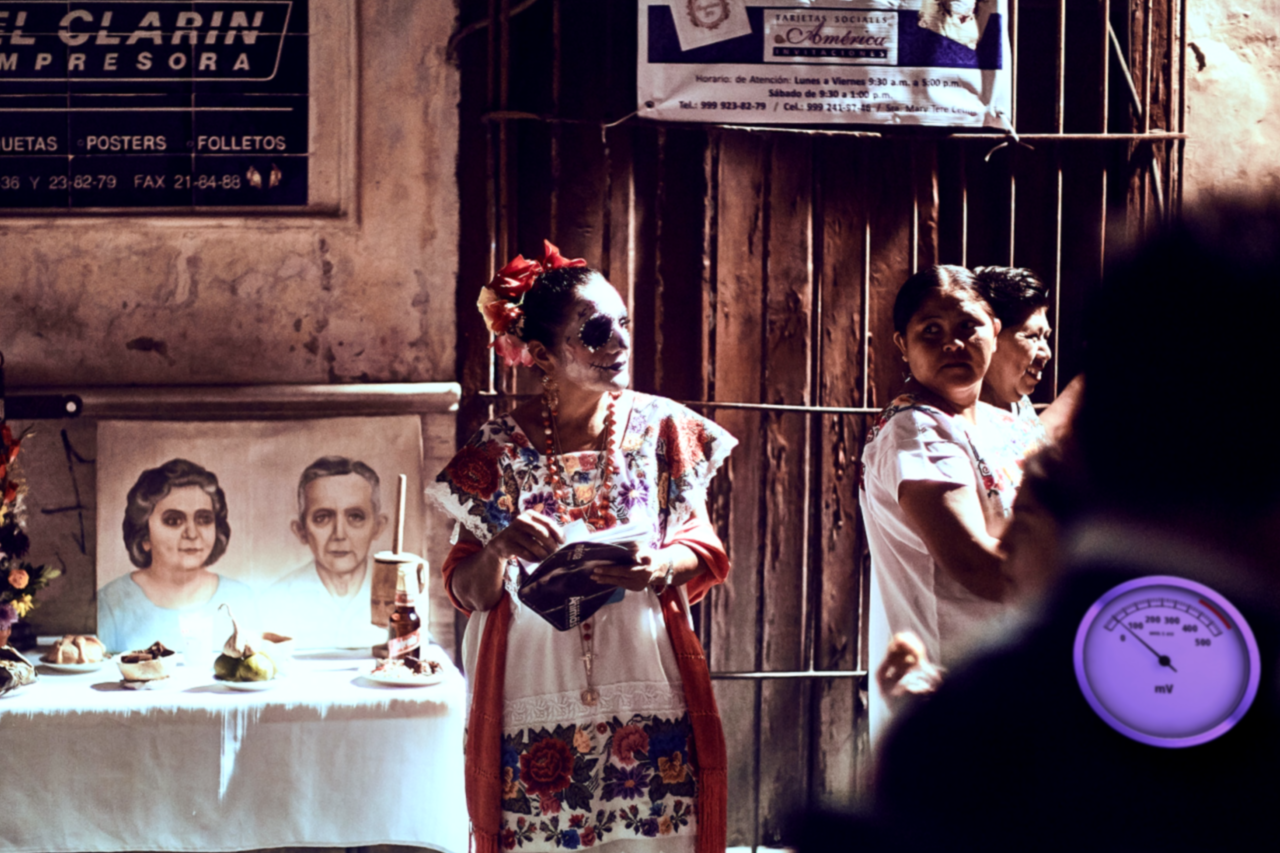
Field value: 50 mV
